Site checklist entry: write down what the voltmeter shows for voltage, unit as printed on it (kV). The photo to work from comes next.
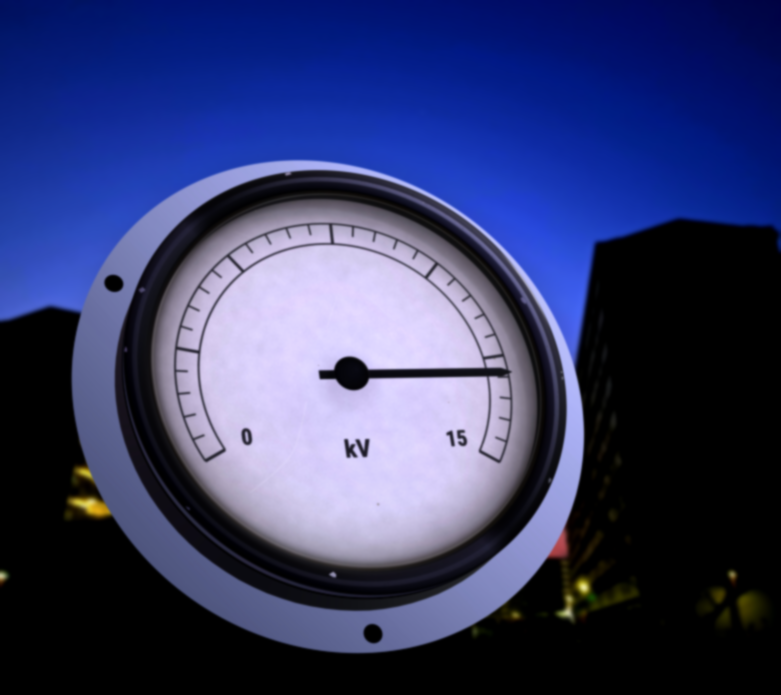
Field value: 13 kV
